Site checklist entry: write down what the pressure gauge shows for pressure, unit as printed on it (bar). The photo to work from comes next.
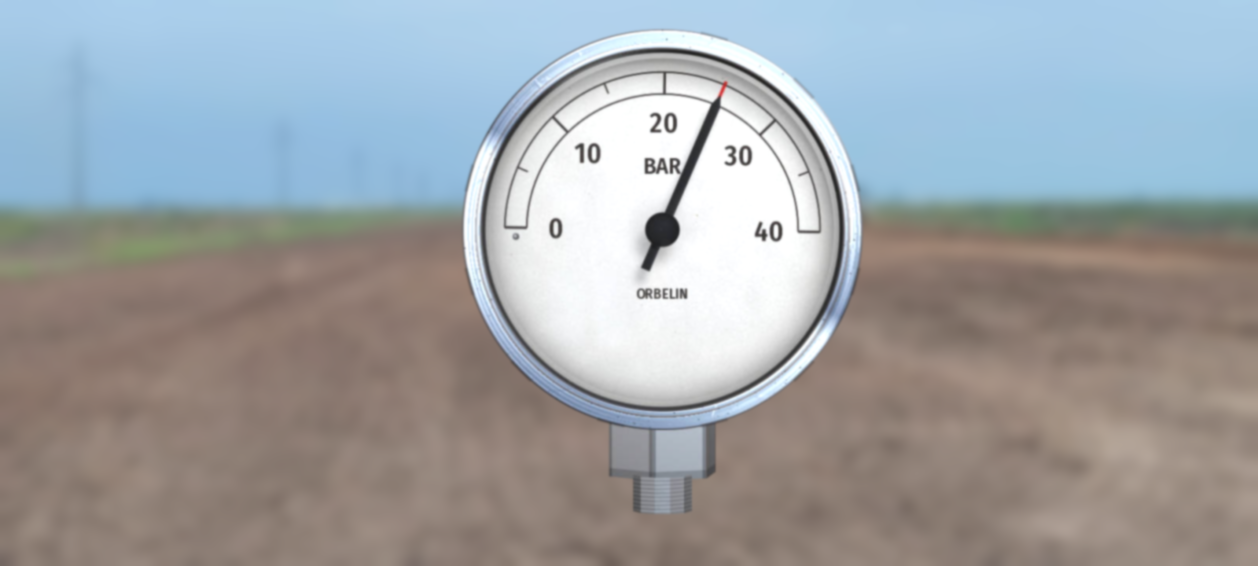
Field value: 25 bar
